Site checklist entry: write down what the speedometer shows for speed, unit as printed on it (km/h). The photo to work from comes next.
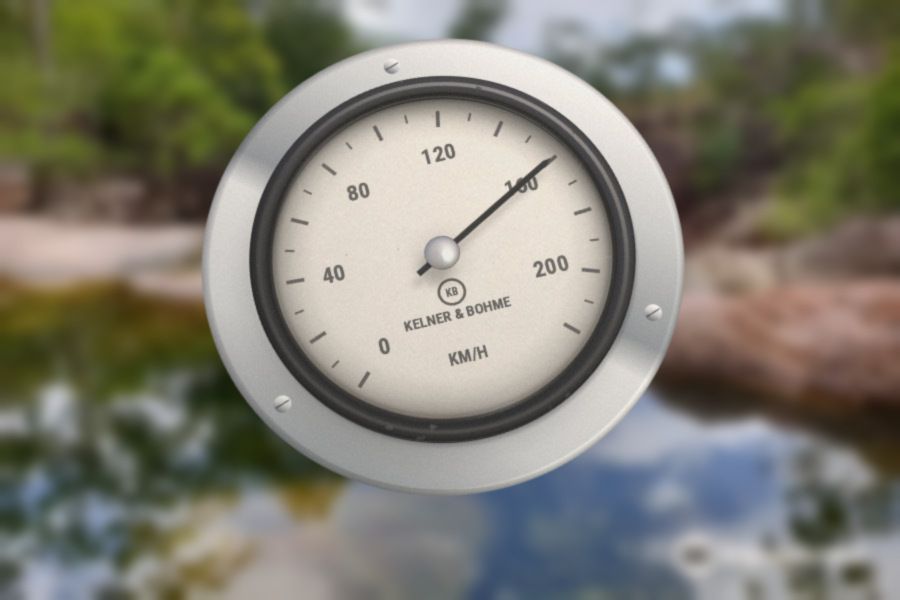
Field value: 160 km/h
